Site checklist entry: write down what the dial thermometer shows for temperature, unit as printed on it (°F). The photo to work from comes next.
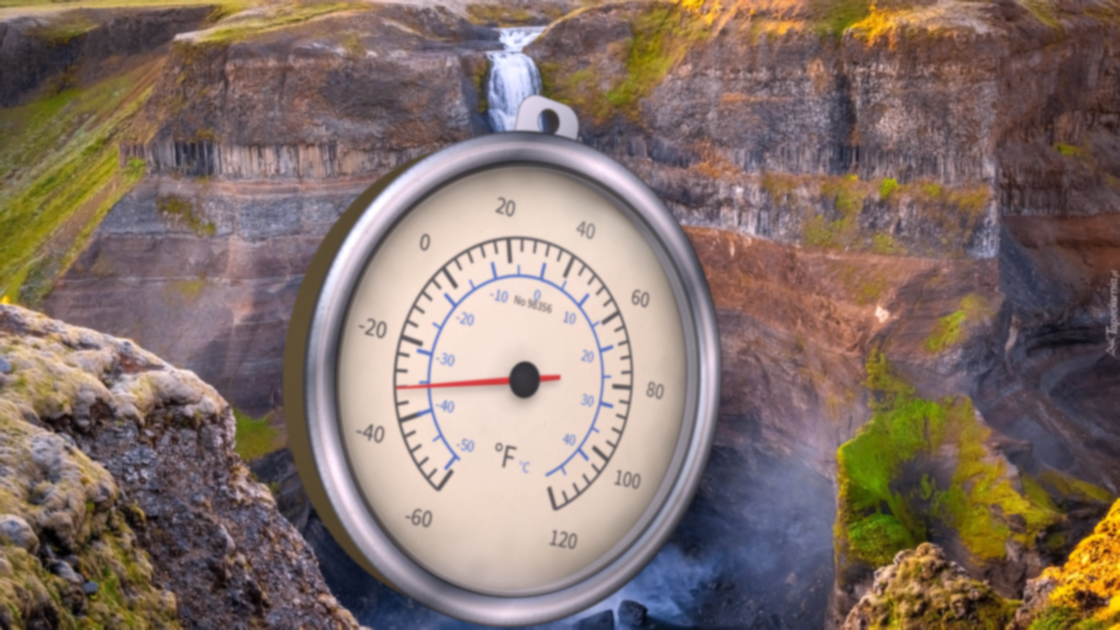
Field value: -32 °F
